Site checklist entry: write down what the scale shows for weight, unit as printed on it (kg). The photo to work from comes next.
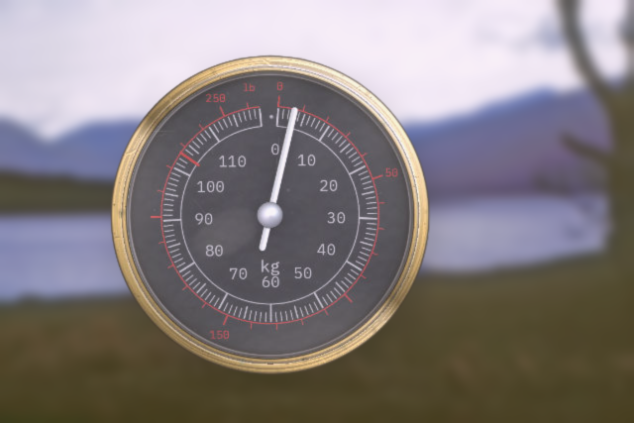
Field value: 3 kg
